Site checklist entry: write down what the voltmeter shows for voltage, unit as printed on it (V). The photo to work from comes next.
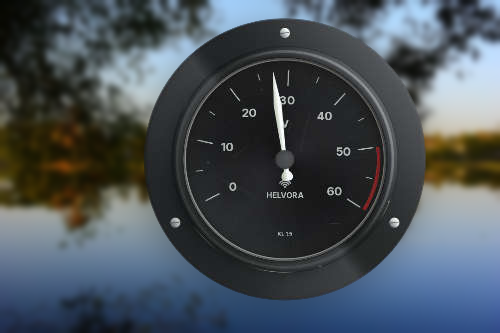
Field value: 27.5 V
